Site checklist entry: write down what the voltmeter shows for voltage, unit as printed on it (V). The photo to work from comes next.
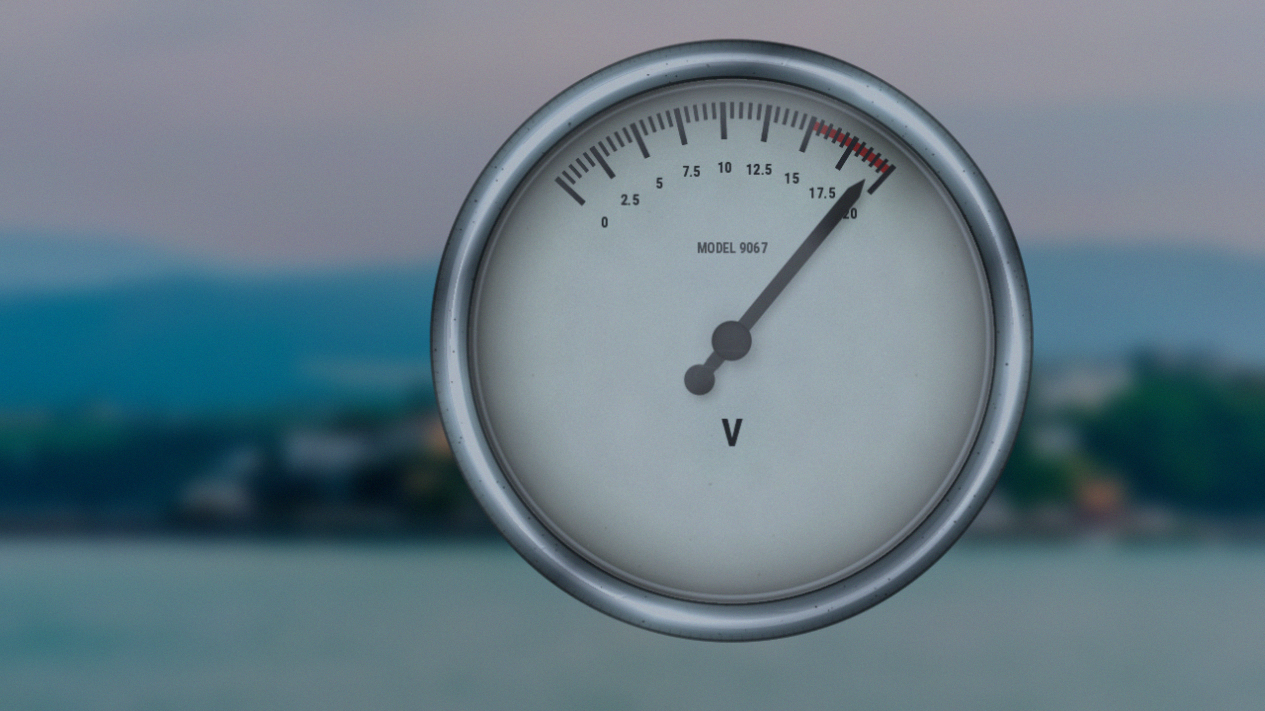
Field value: 19.25 V
